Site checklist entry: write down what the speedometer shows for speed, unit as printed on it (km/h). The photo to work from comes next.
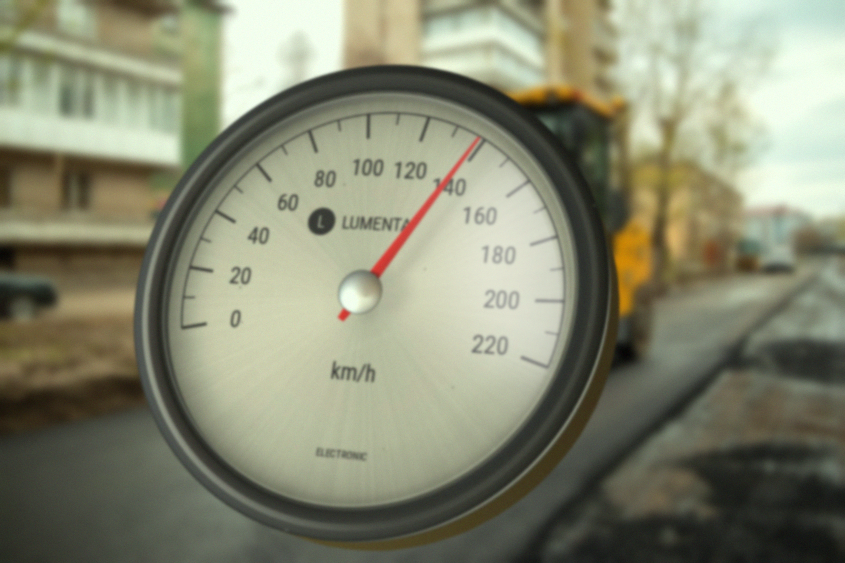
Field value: 140 km/h
